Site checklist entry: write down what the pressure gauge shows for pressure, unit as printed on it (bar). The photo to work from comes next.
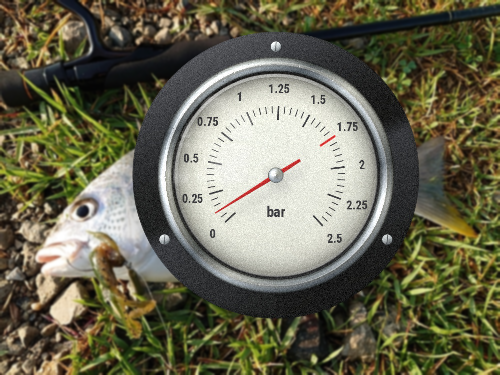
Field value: 0.1 bar
